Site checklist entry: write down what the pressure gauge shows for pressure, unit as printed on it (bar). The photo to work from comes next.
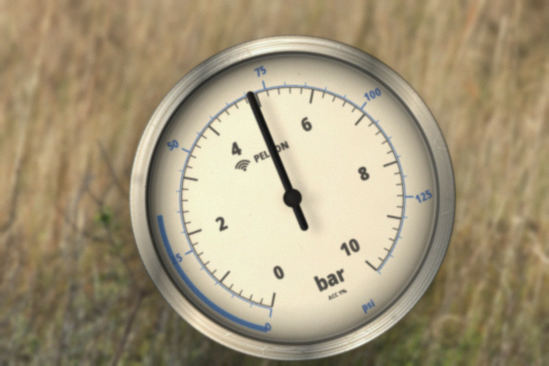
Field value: 4.9 bar
